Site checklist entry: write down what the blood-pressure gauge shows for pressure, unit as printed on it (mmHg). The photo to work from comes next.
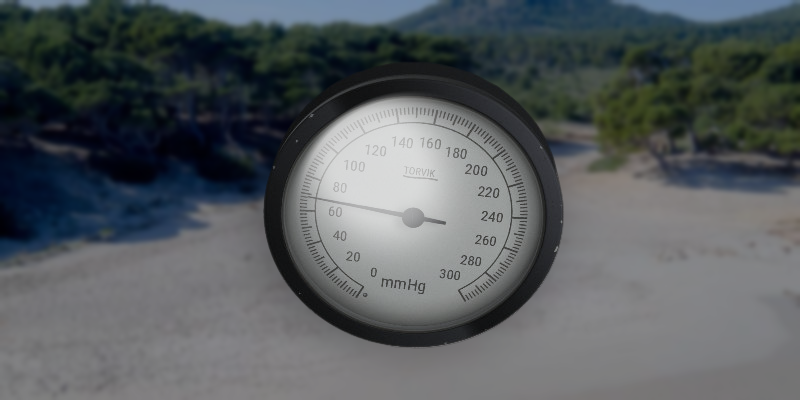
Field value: 70 mmHg
